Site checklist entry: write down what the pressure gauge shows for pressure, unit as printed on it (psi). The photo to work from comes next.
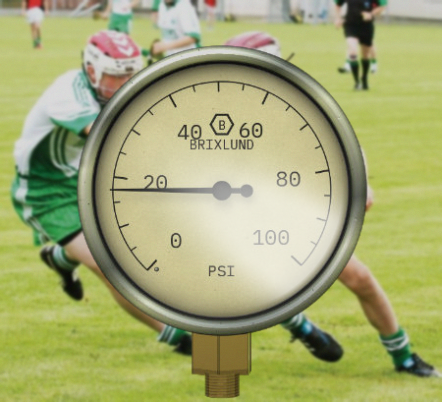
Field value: 17.5 psi
